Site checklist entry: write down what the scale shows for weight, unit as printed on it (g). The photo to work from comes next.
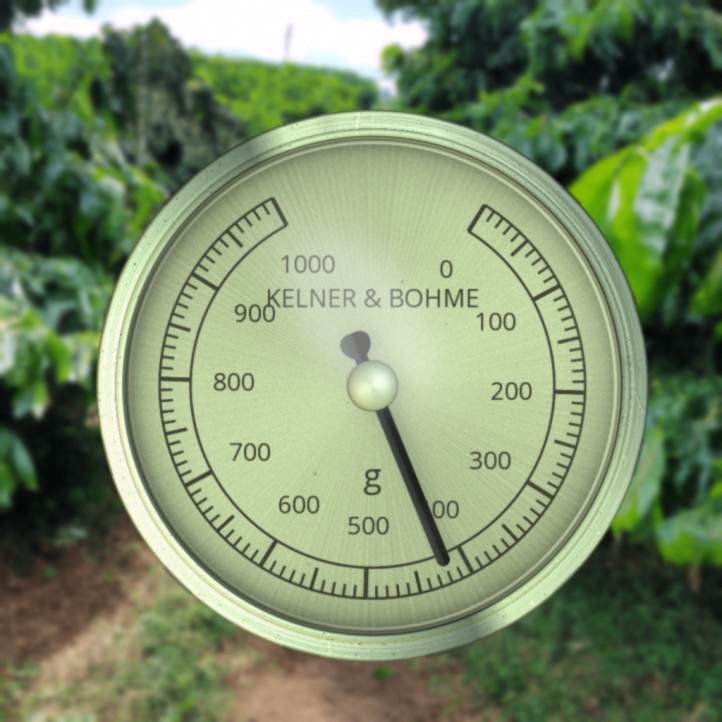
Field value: 420 g
